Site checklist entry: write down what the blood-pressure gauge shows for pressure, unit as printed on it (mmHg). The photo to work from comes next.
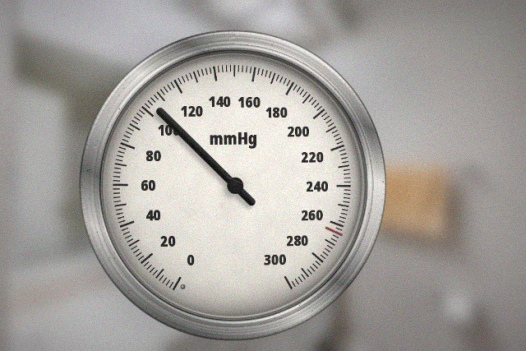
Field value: 104 mmHg
